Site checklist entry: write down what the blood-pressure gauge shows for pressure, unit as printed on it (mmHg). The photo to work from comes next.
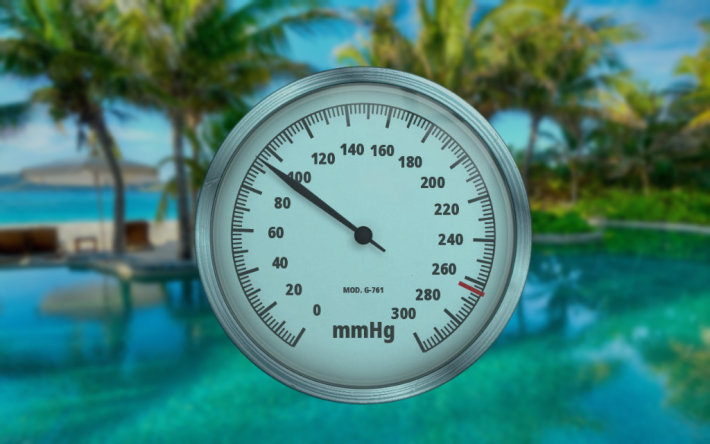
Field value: 94 mmHg
